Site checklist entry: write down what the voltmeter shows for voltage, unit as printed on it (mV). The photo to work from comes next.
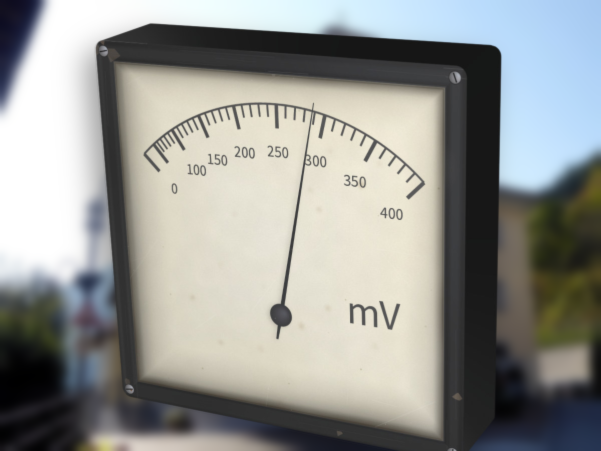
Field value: 290 mV
